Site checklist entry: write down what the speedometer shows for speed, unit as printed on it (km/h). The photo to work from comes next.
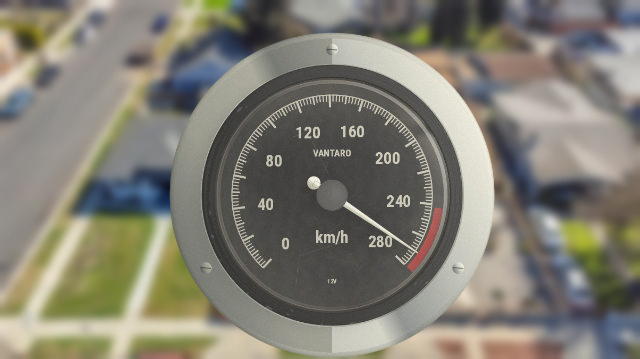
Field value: 270 km/h
